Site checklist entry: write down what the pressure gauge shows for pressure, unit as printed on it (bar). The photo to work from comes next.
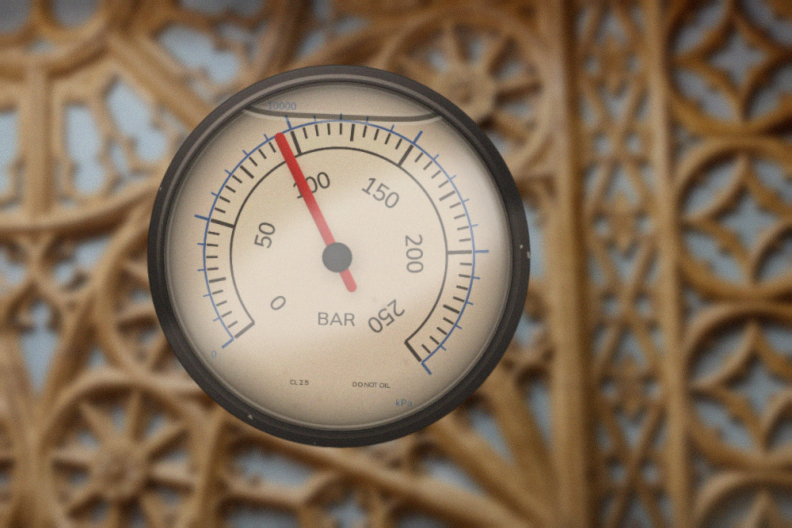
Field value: 95 bar
